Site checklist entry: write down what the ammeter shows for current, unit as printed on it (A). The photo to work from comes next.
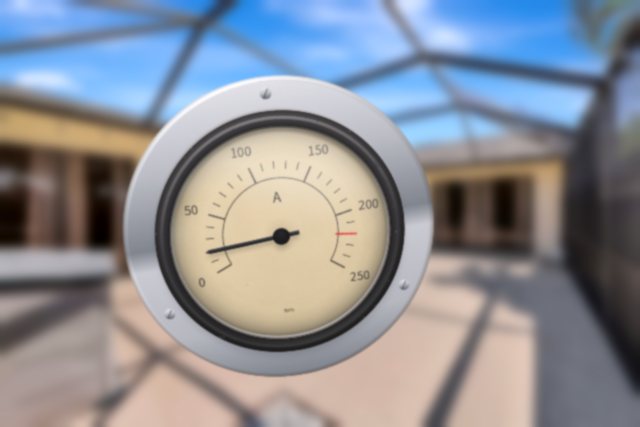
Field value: 20 A
